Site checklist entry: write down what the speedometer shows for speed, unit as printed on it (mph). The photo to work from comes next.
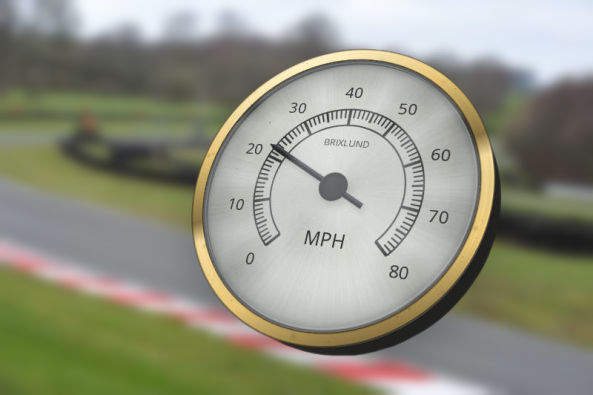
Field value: 22 mph
